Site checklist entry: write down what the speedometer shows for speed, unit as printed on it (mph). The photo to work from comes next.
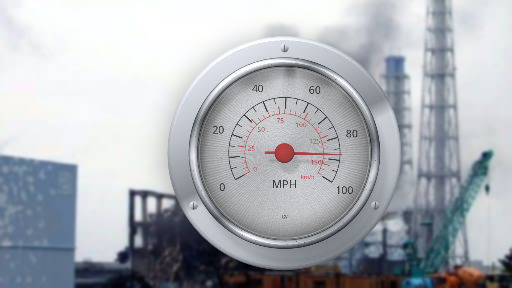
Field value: 87.5 mph
